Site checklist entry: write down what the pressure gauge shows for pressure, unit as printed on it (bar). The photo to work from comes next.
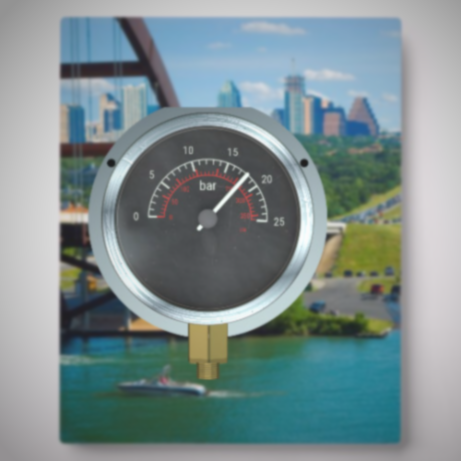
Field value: 18 bar
